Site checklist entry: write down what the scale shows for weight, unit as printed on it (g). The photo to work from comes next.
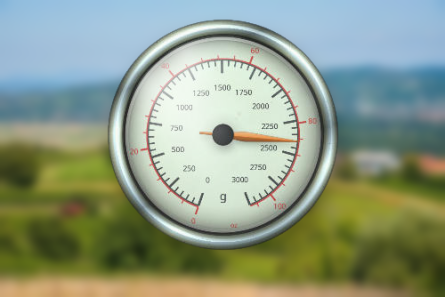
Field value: 2400 g
